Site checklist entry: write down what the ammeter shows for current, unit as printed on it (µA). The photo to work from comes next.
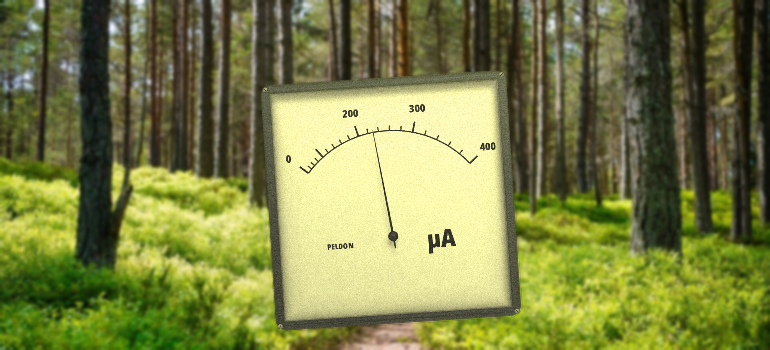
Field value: 230 µA
